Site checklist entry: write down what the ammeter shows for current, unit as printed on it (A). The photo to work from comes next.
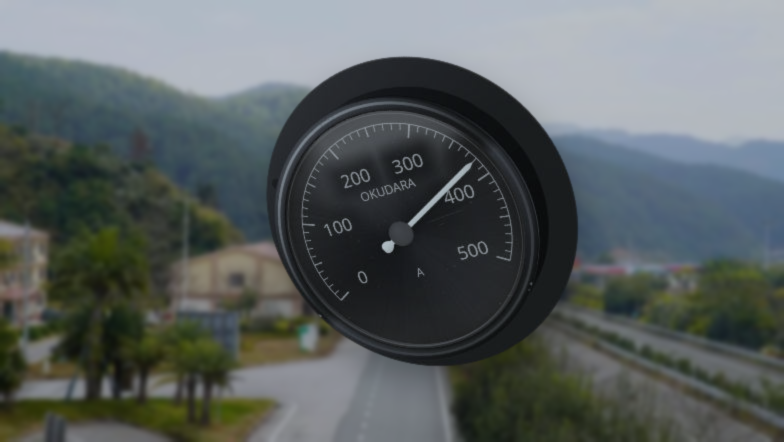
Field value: 380 A
